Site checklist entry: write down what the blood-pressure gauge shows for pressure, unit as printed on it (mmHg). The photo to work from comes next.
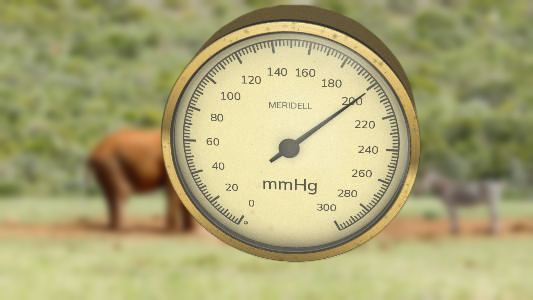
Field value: 200 mmHg
